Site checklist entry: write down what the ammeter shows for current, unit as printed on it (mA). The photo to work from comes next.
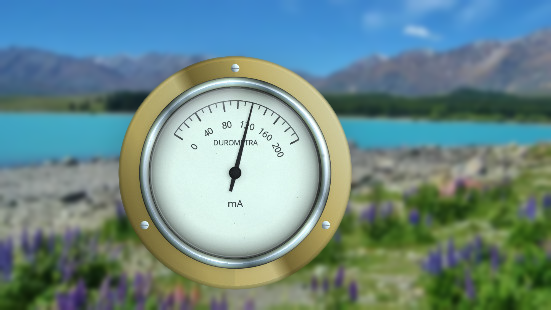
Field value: 120 mA
